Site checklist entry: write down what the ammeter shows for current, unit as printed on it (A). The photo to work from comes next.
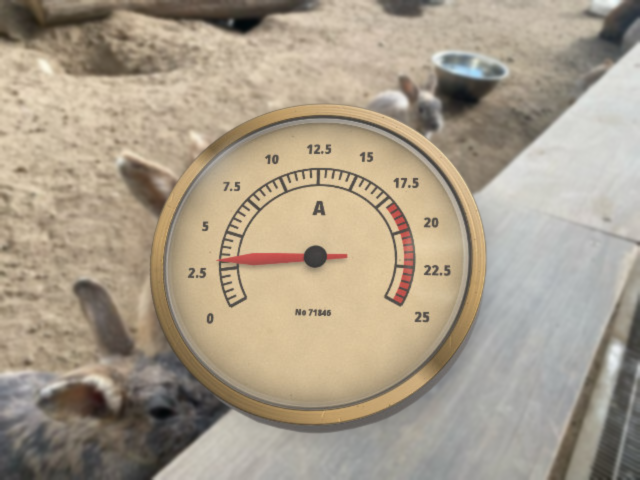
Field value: 3 A
